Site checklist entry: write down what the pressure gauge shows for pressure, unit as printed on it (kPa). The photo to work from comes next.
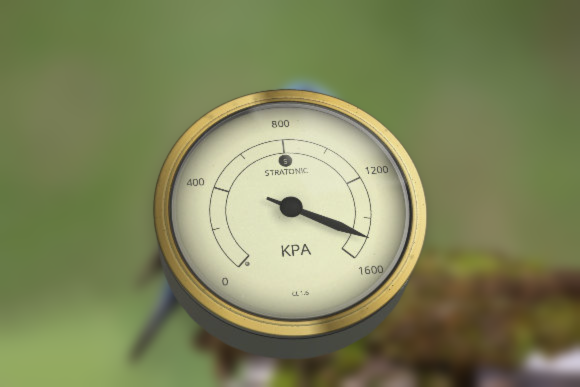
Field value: 1500 kPa
